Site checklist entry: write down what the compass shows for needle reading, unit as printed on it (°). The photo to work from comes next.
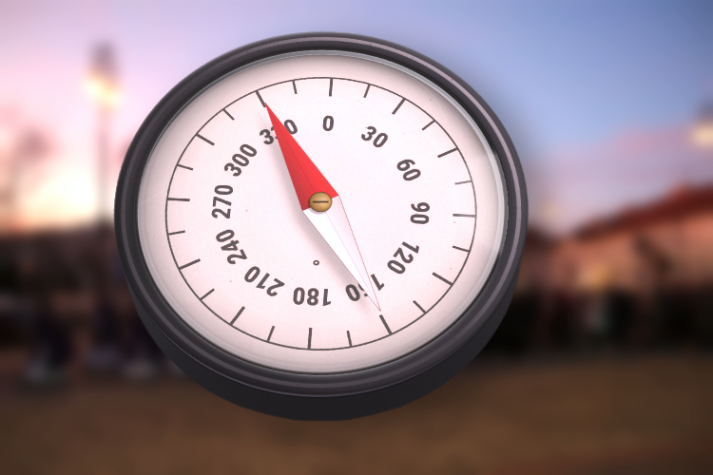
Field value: 330 °
